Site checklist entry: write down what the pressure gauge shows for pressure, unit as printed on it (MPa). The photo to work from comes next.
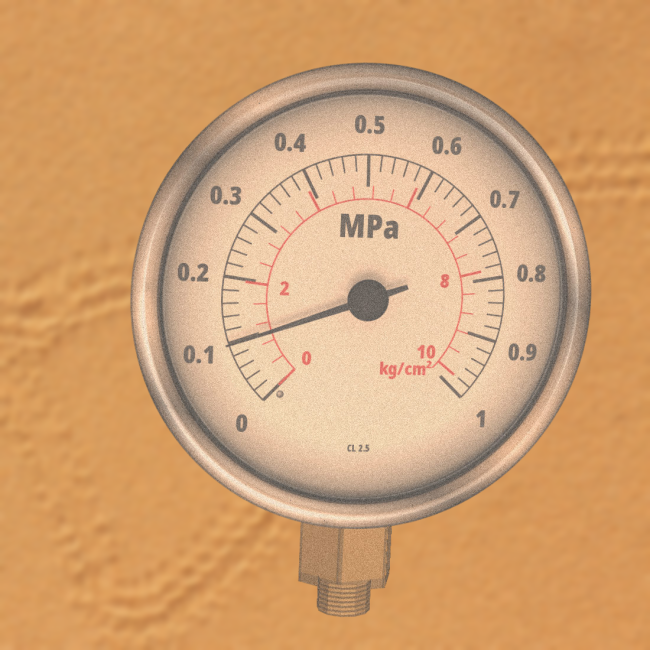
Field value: 0.1 MPa
